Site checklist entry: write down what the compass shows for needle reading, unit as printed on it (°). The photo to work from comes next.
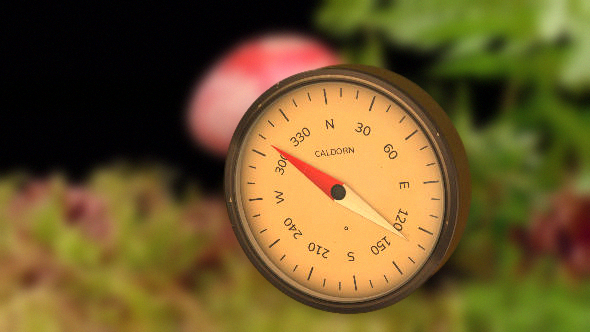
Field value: 310 °
